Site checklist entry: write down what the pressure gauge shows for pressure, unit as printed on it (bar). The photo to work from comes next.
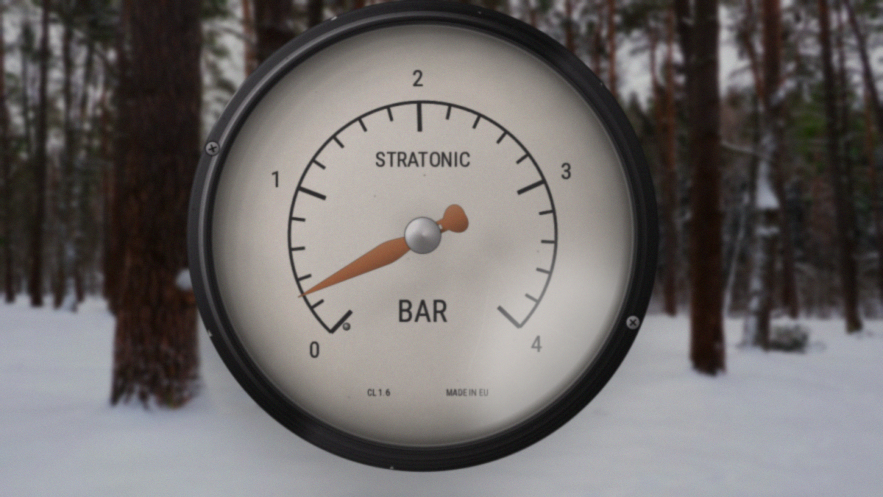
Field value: 0.3 bar
